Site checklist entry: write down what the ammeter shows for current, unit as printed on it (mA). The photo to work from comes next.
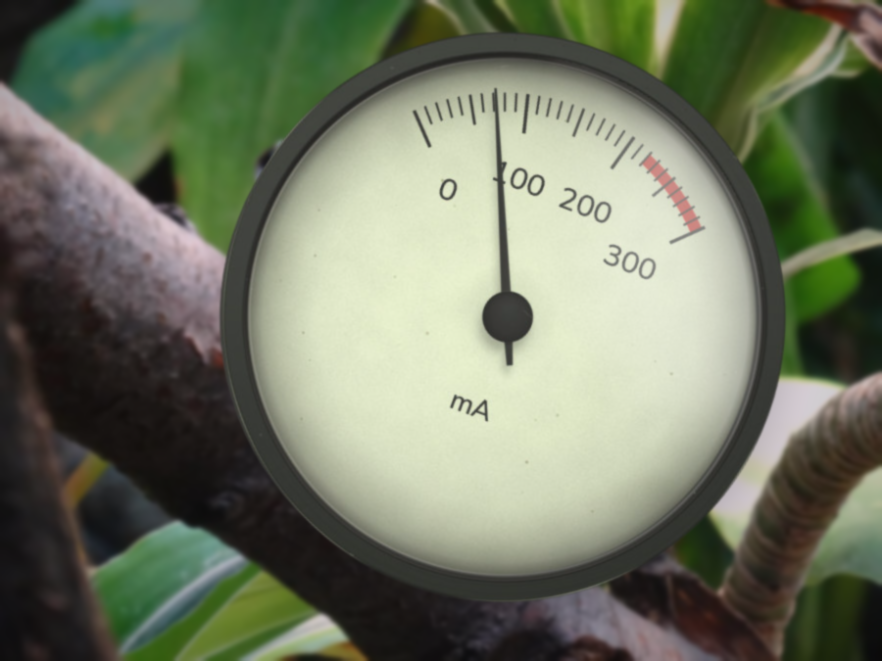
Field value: 70 mA
